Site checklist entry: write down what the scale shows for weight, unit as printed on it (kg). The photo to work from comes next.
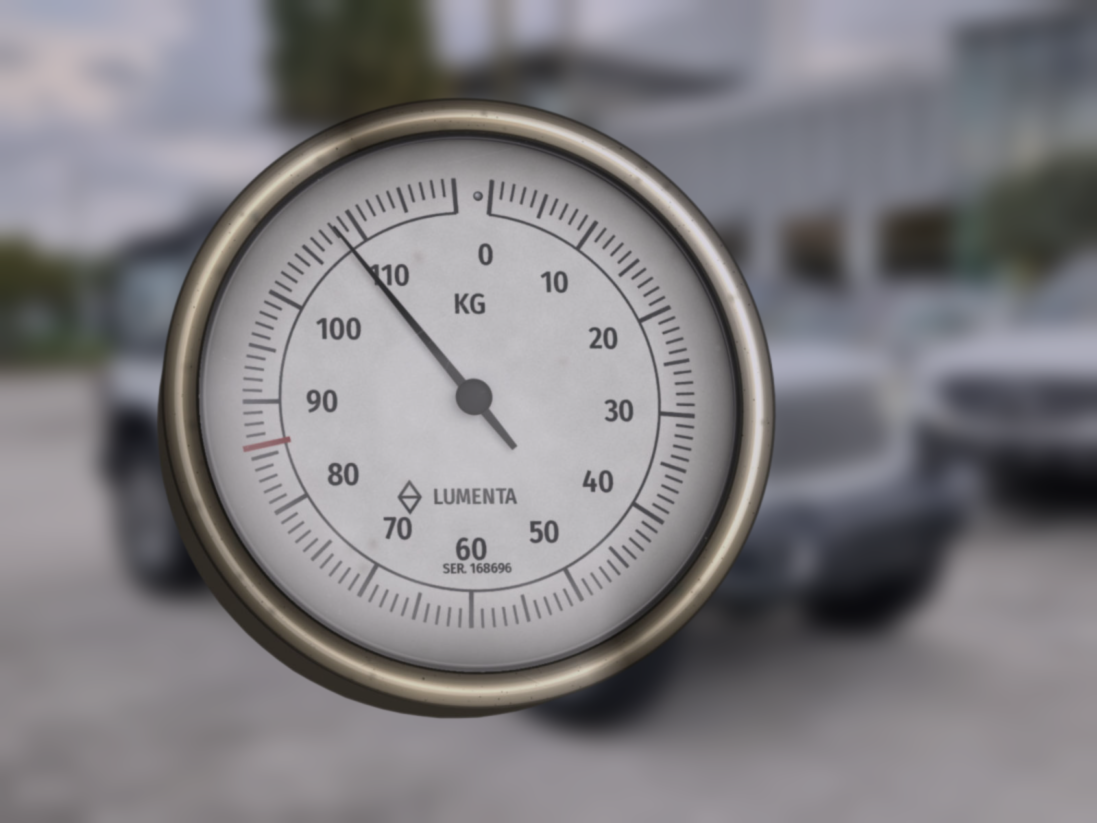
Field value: 108 kg
